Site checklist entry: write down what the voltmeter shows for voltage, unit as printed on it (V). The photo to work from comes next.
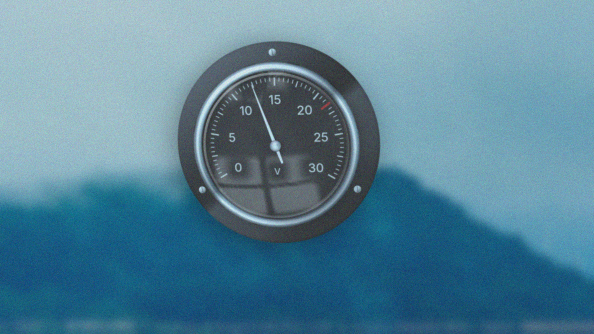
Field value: 12.5 V
